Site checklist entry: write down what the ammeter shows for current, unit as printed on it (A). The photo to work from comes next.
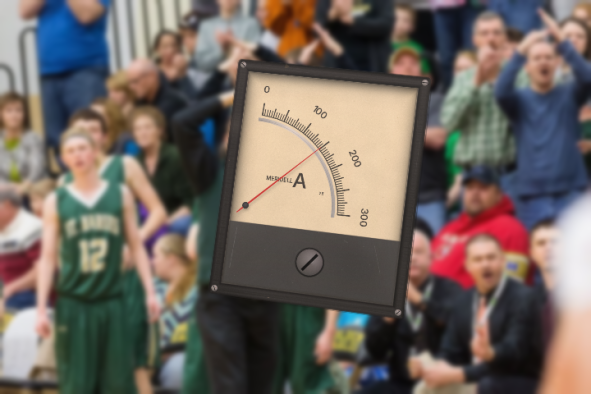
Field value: 150 A
